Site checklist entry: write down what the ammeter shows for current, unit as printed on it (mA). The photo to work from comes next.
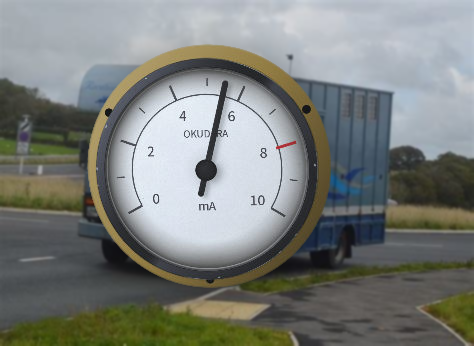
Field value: 5.5 mA
